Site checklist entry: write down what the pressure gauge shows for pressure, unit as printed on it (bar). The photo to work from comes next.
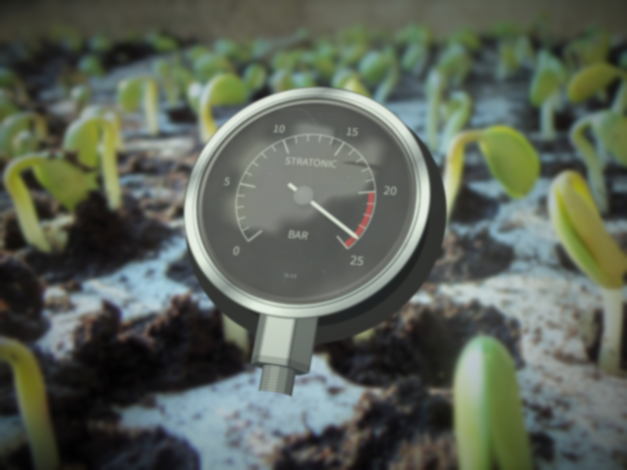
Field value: 24 bar
